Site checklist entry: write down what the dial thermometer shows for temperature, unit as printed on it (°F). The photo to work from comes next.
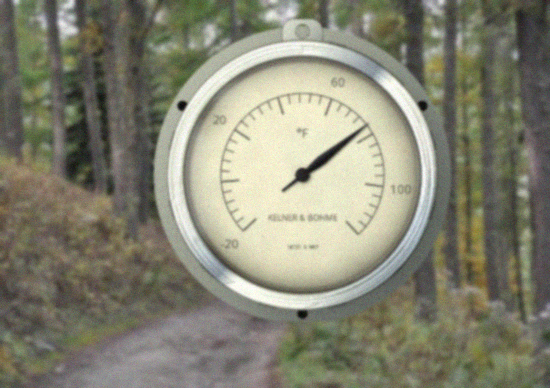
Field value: 76 °F
